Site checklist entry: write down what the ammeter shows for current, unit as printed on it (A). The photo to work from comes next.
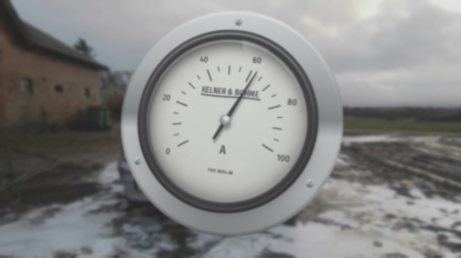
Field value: 62.5 A
